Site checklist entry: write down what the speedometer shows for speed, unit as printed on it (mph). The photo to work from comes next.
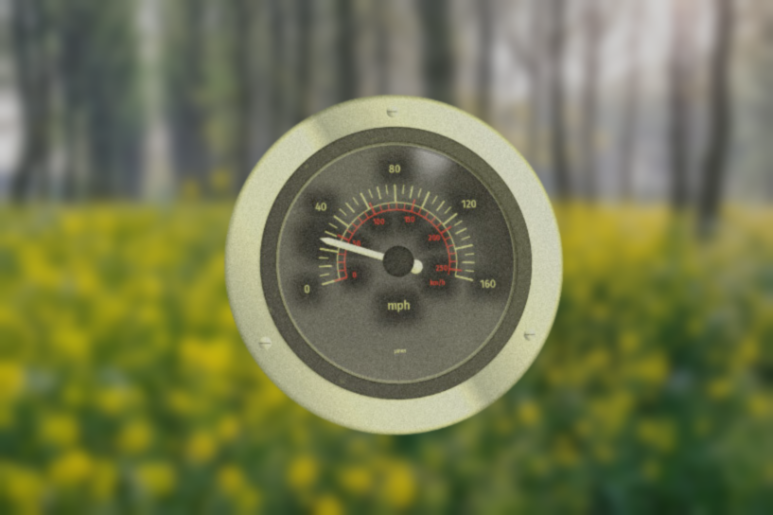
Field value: 25 mph
